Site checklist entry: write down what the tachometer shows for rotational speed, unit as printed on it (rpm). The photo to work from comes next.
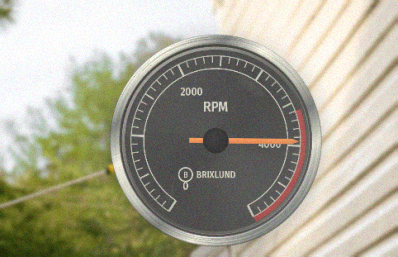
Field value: 3950 rpm
